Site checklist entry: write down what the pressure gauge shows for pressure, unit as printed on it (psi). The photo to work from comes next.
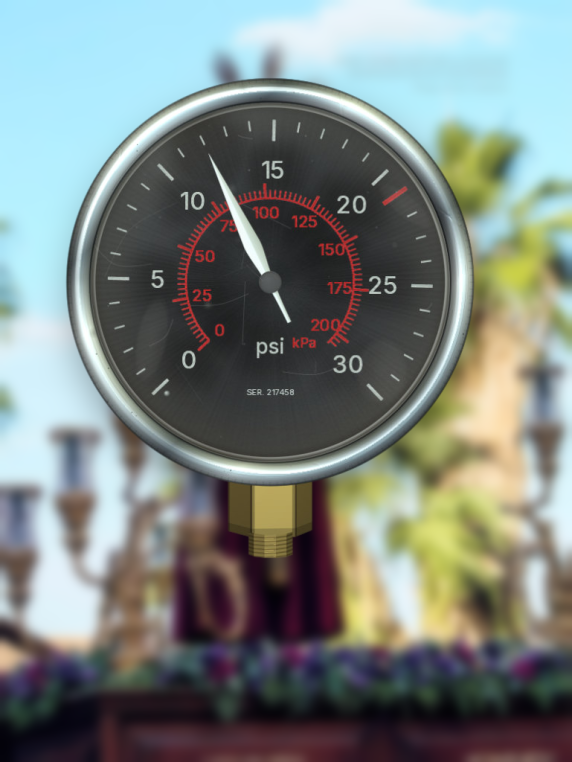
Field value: 12 psi
